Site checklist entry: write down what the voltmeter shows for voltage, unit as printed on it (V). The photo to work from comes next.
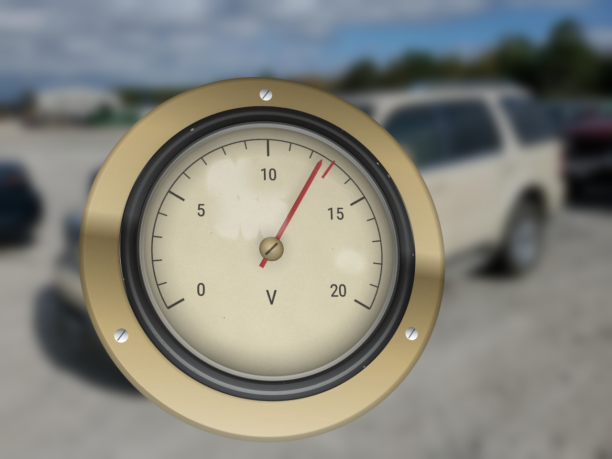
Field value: 12.5 V
